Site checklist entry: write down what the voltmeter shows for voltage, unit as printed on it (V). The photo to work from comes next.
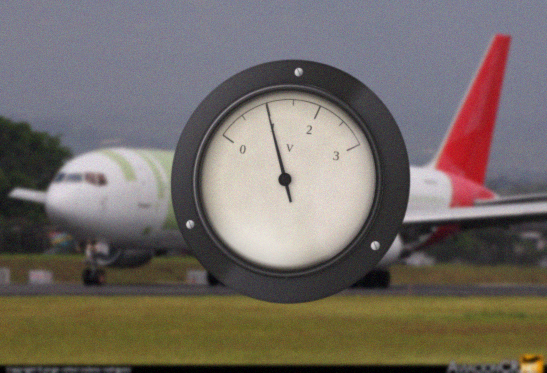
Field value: 1 V
